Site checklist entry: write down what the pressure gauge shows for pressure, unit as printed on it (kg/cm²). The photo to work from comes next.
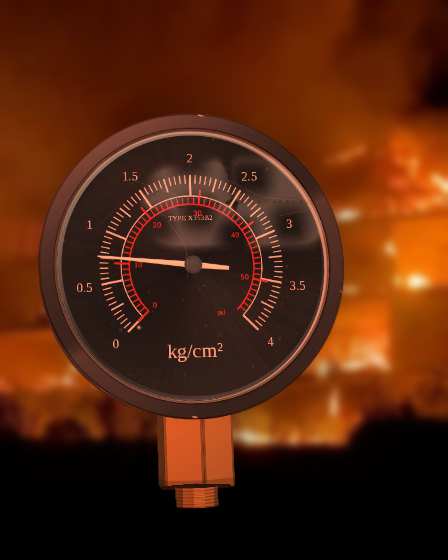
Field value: 0.75 kg/cm²
